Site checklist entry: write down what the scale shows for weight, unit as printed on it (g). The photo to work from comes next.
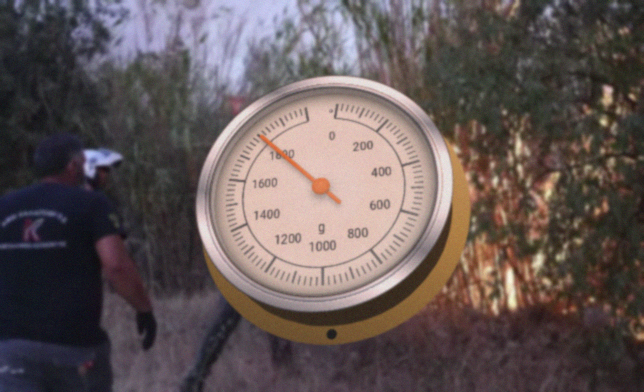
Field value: 1800 g
